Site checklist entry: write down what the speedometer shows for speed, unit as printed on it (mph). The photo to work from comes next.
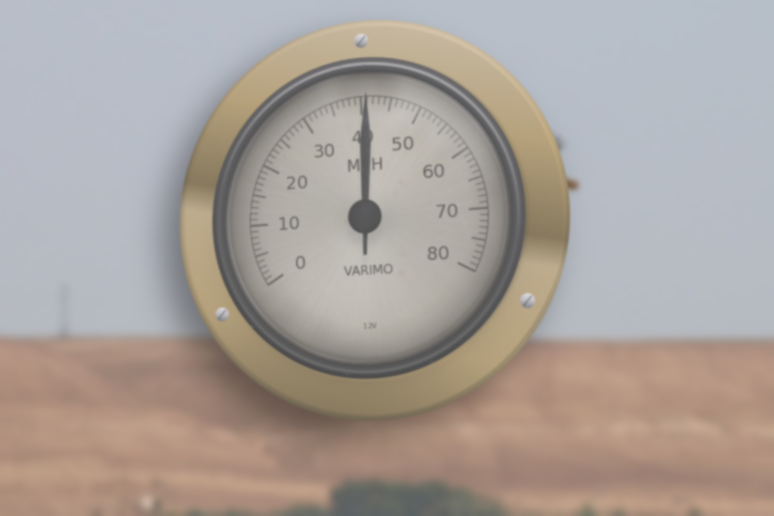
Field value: 41 mph
